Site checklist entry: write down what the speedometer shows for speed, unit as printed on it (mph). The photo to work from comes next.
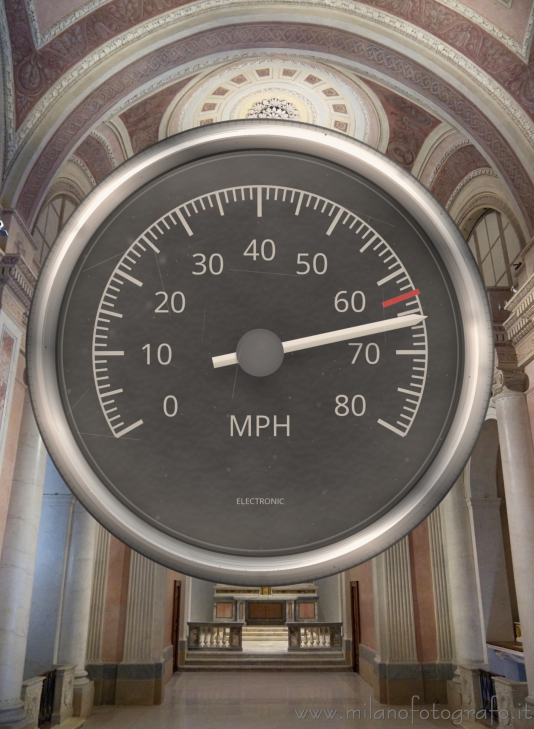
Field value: 66 mph
